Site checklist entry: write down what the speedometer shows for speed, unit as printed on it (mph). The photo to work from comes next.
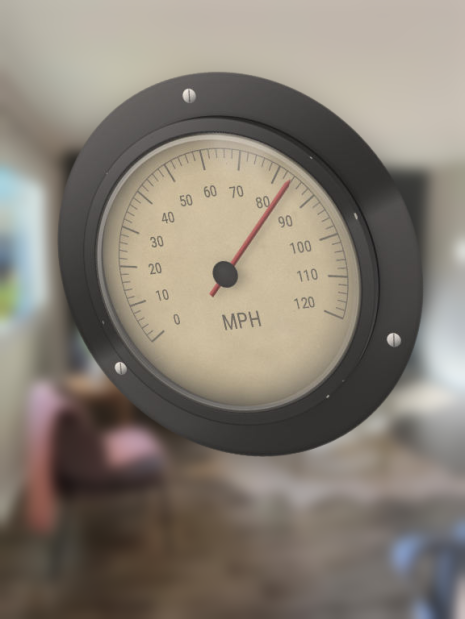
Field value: 84 mph
